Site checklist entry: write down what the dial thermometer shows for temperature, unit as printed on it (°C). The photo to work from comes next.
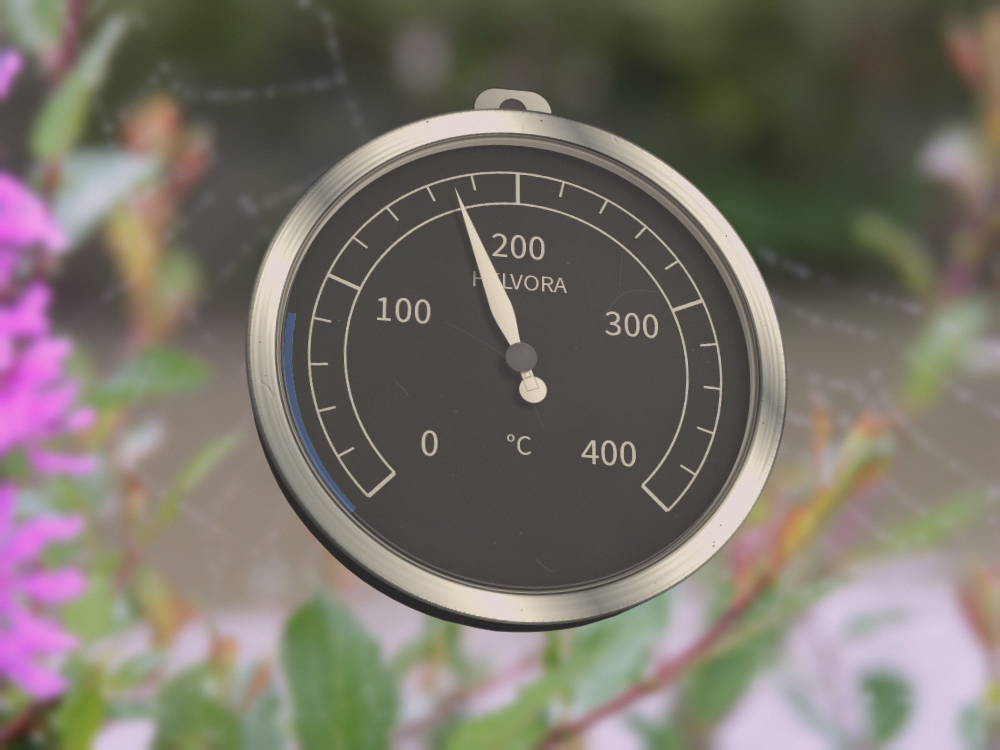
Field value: 170 °C
